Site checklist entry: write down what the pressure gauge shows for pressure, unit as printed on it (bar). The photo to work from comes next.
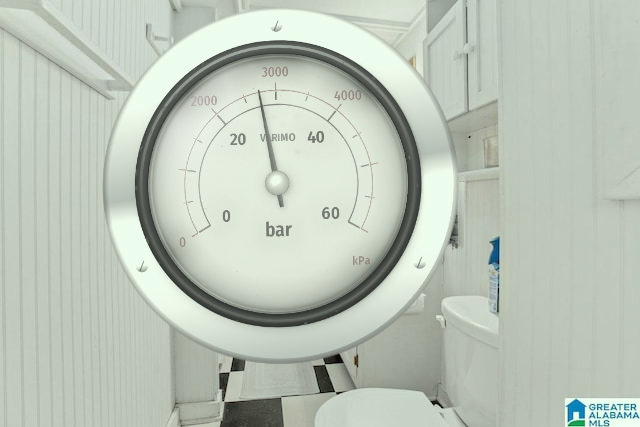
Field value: 27.5 bar
